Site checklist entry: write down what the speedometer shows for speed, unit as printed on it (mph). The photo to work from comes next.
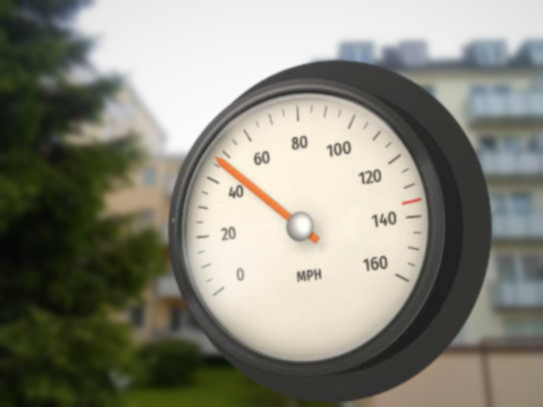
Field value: 47.5 mph
